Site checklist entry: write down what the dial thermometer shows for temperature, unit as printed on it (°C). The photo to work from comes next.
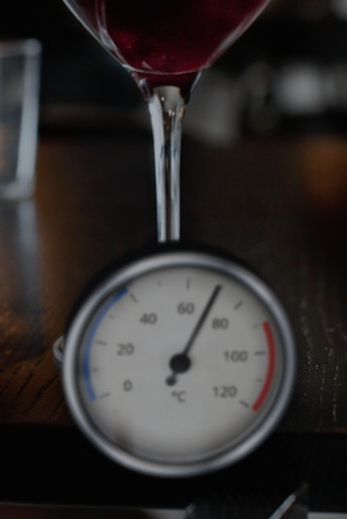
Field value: 70 °C
